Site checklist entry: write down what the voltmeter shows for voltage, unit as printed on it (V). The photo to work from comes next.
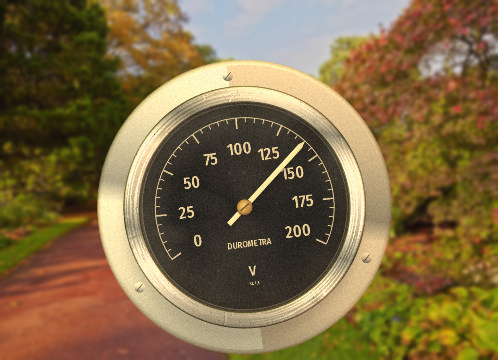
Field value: 140 V
